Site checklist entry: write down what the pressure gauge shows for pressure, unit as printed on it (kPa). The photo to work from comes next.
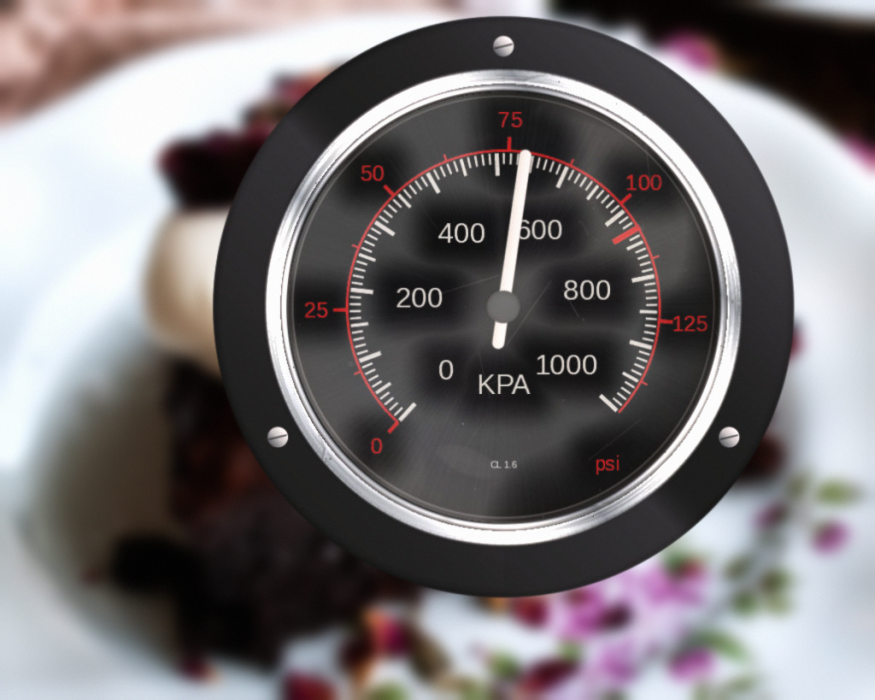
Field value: 540 kPa
